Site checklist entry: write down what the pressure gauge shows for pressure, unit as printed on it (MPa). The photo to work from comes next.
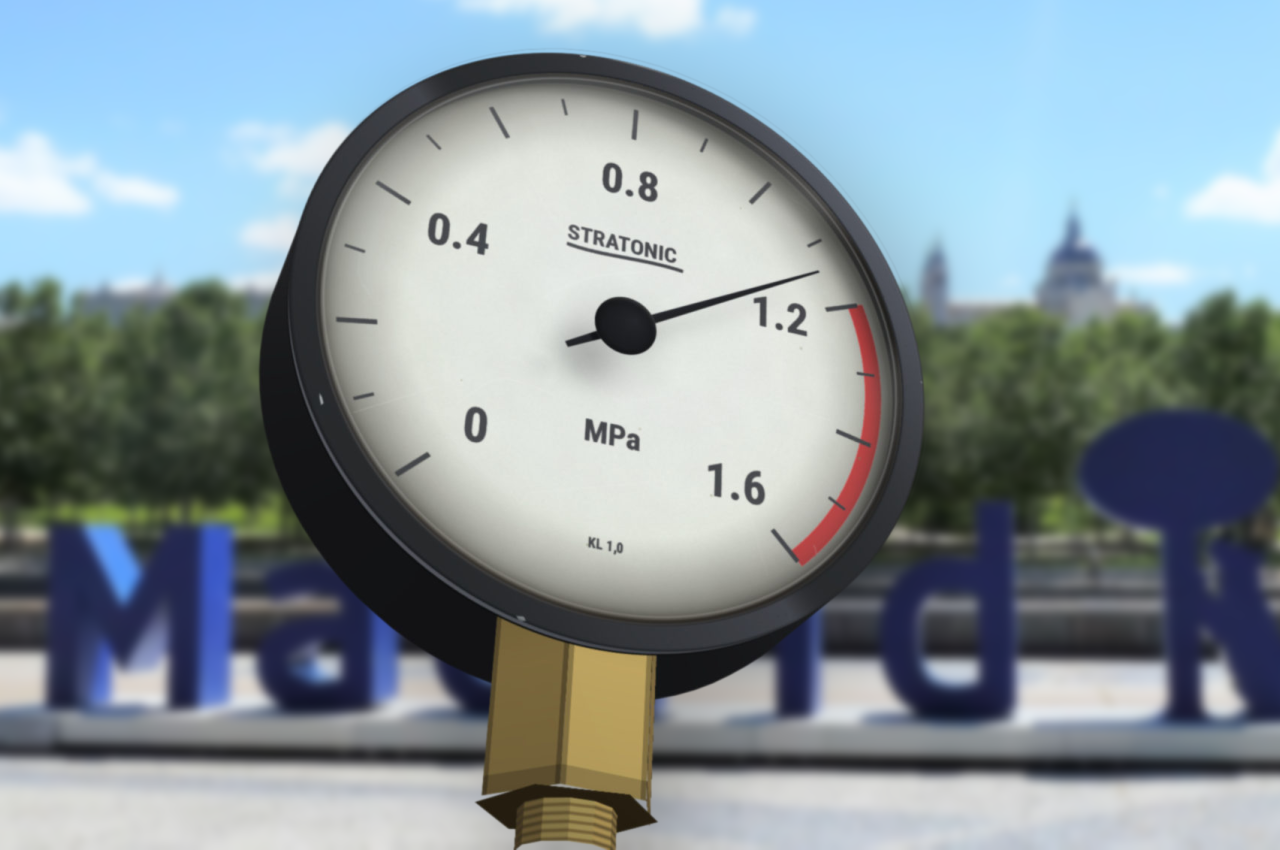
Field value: 1.15 MPa
